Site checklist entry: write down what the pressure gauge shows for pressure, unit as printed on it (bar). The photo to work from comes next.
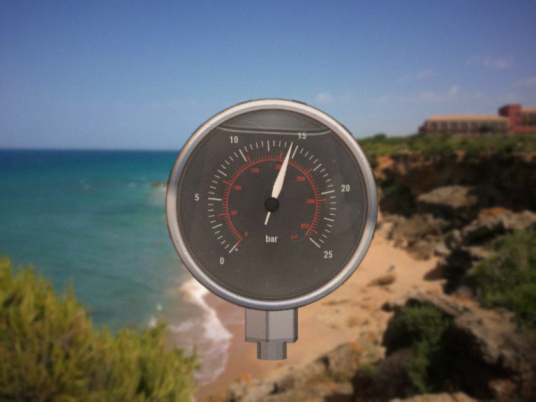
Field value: 14.5 bar
